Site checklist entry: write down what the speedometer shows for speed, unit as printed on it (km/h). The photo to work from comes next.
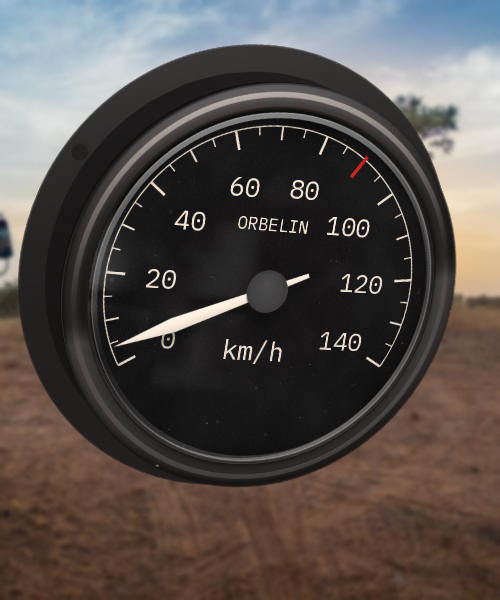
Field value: 5 km/h
